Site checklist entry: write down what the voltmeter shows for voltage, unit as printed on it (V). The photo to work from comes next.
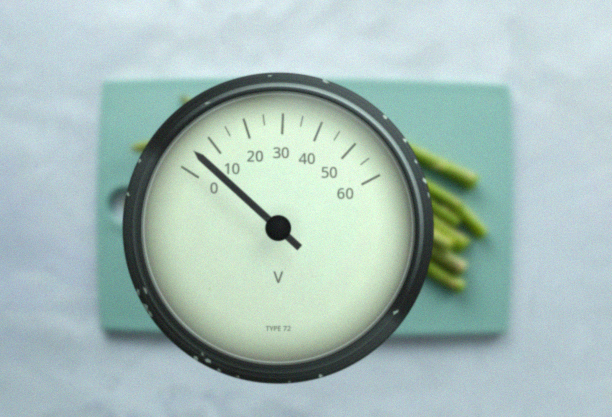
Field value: 5 V
